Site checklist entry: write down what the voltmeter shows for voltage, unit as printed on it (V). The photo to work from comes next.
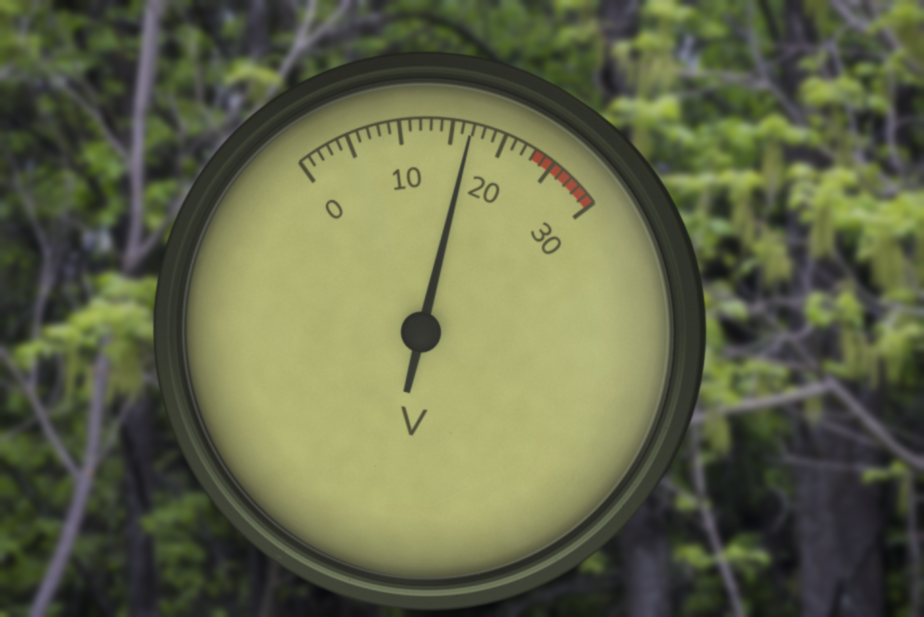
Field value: 17 V
